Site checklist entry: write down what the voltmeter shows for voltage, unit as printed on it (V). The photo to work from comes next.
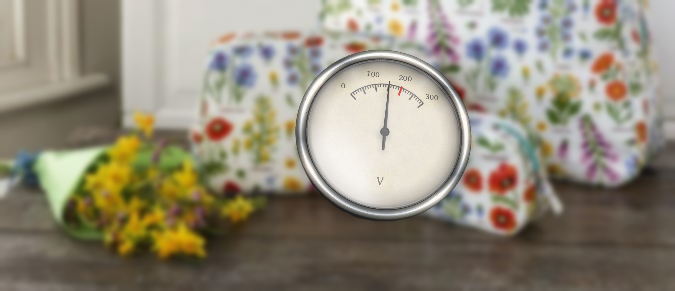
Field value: 150 V
